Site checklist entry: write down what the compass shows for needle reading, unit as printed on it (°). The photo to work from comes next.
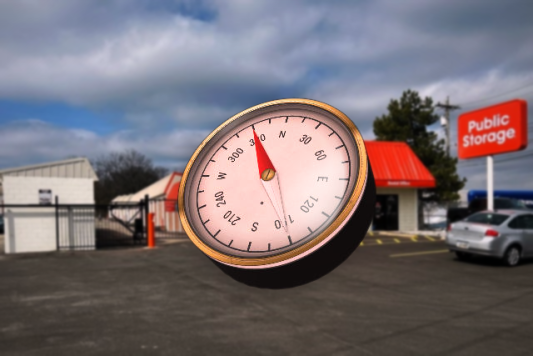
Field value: 330 °
